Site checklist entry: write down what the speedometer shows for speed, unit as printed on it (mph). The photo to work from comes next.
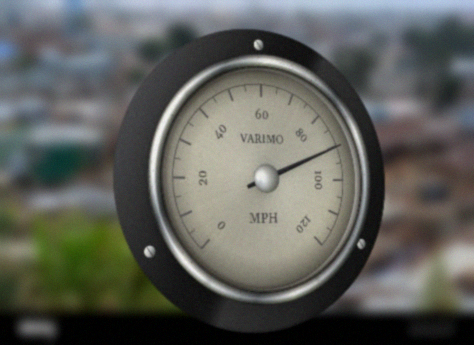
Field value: 90 mph
